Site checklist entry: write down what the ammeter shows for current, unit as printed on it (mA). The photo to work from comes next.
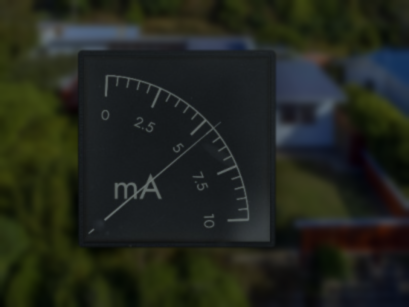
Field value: 5.5 mA
